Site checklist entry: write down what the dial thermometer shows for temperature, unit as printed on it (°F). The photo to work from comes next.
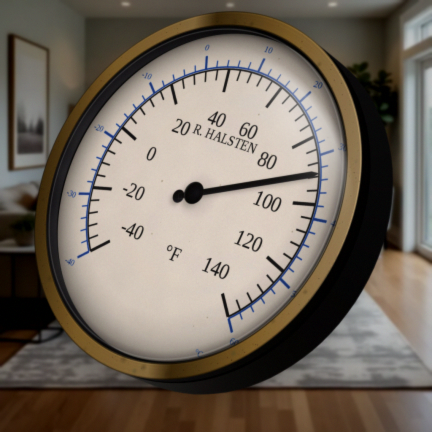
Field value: 92 °F
